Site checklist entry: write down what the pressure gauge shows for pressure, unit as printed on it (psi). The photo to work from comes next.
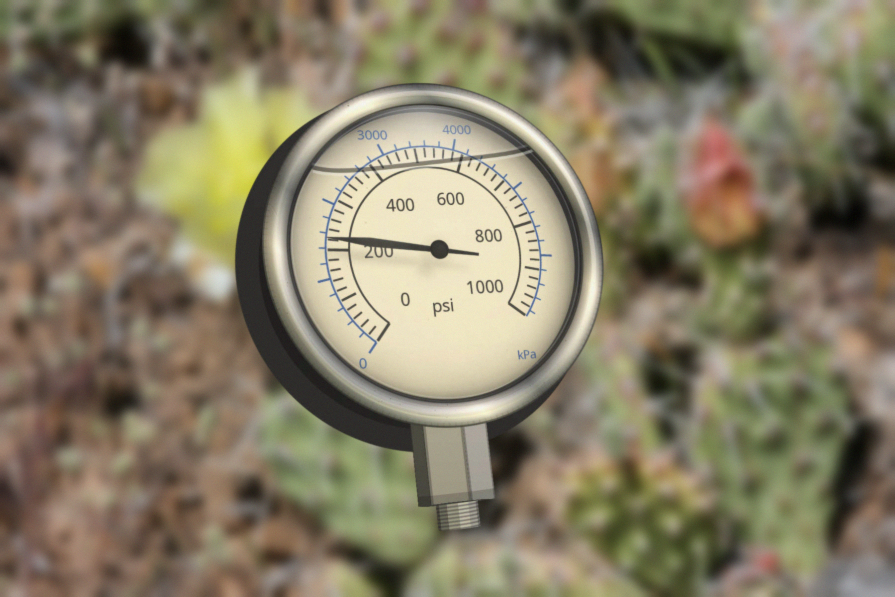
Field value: 220 psi
